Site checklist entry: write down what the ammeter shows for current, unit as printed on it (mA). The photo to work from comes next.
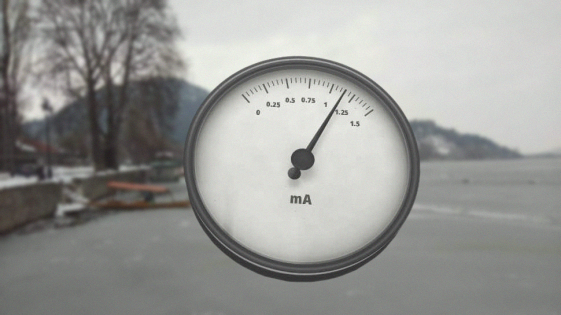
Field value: 1.15 mA
